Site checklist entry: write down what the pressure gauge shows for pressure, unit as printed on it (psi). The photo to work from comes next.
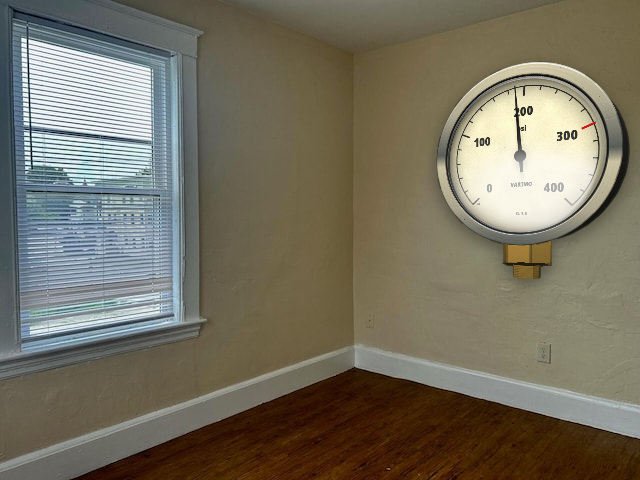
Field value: 190 psi
